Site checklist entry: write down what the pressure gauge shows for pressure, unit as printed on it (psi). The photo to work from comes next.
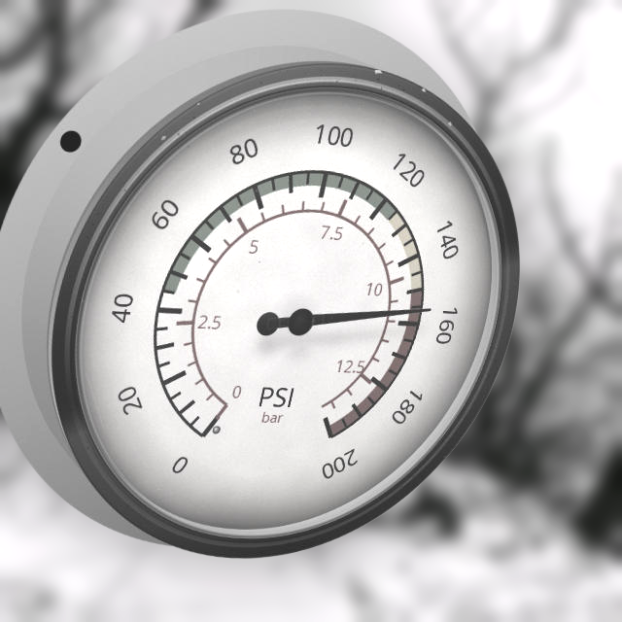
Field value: 155 psi
